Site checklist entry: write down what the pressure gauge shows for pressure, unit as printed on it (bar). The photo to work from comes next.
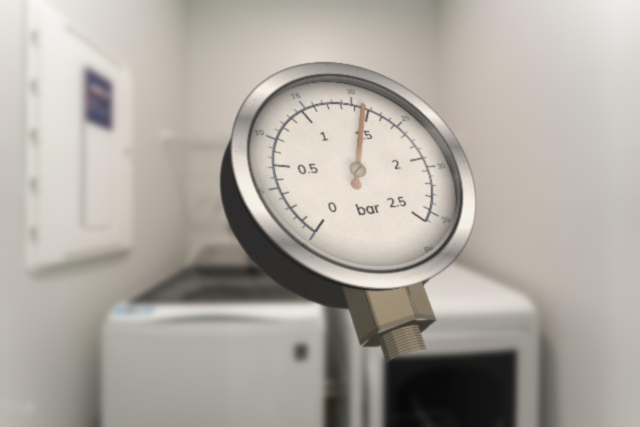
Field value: 1.45 bar
